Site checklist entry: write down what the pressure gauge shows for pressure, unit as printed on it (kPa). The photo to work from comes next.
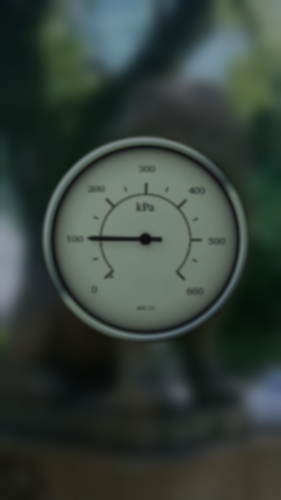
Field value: 100 kPa
